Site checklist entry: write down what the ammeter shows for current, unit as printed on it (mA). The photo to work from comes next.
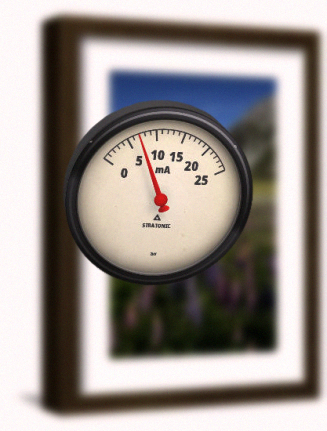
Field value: 7 mA
